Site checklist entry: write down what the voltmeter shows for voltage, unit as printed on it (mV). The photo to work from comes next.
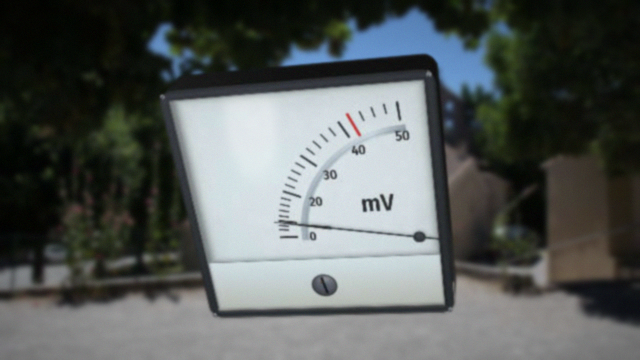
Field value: 10 mV
